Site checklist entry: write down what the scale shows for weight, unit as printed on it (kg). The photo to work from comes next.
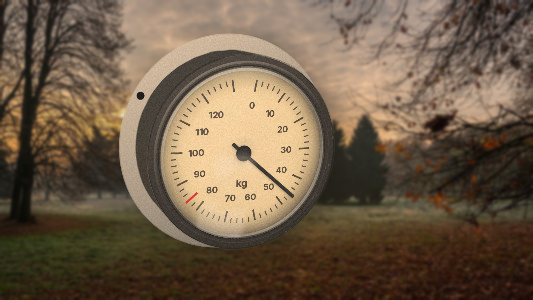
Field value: 46 kg
